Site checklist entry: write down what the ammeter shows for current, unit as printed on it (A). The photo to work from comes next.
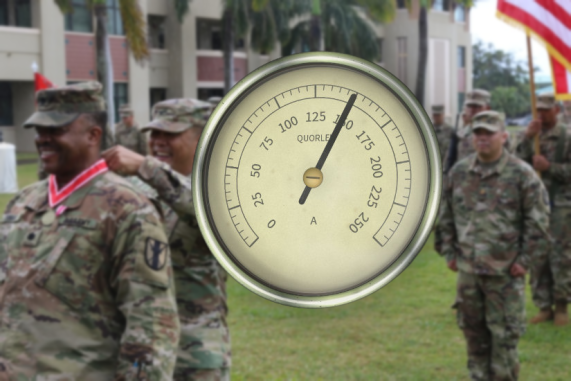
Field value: 150 A
